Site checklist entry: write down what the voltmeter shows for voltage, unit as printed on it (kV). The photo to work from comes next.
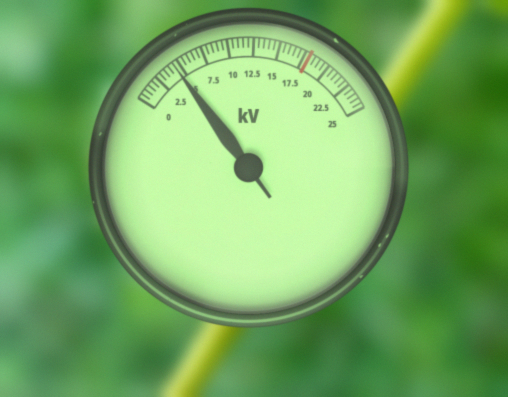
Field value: 4.5 kV
